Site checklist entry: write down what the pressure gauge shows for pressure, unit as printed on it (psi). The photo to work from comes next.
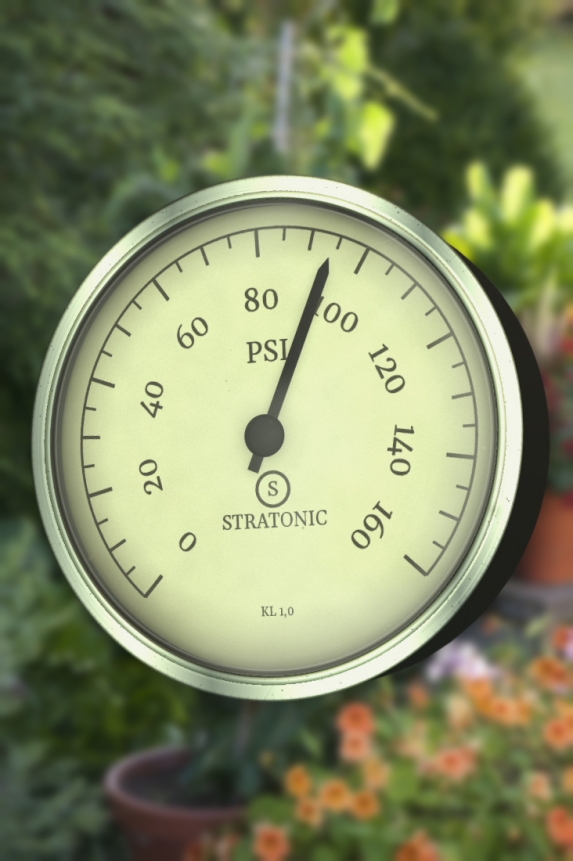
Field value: 95 psi
